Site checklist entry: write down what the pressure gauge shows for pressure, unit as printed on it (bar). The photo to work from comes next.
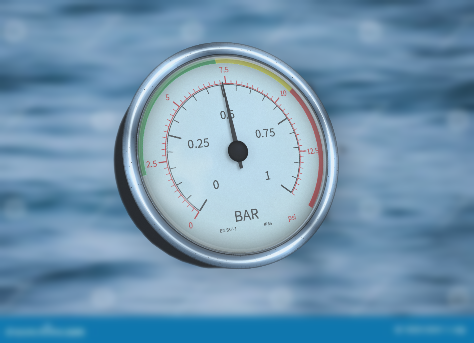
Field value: 0.5 bar
